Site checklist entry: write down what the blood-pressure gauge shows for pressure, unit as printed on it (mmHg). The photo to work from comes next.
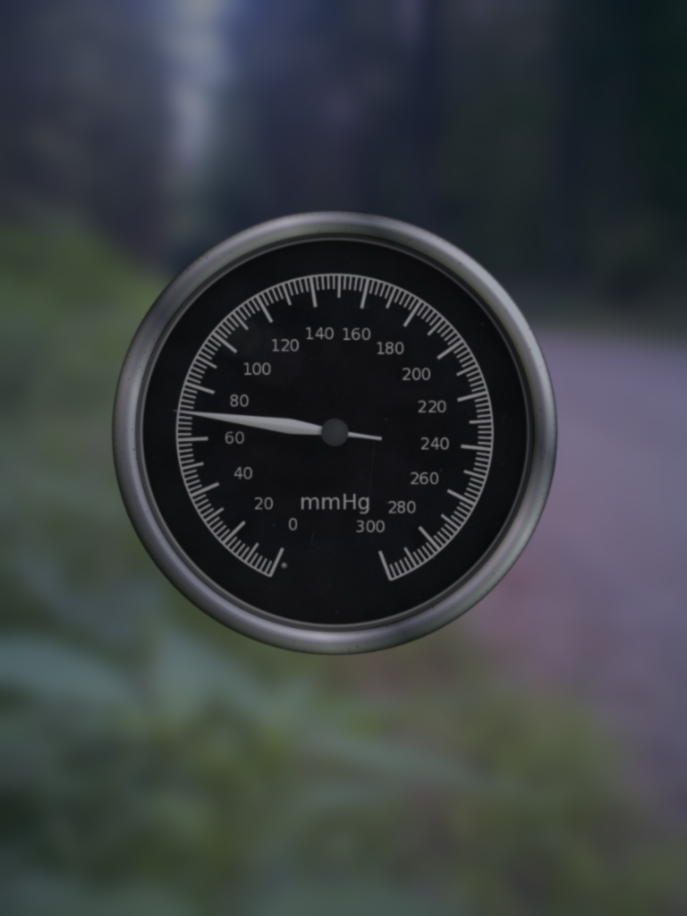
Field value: 70 mmHg
